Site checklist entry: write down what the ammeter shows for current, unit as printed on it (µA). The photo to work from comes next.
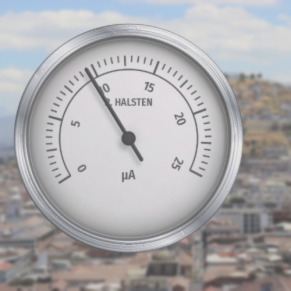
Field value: 9.5 µA
